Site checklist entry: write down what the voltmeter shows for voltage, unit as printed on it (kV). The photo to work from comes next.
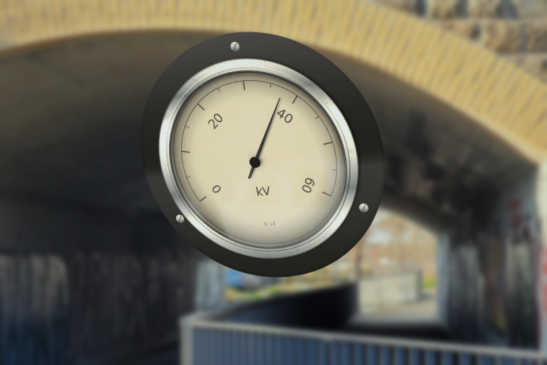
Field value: 37.5 kV
